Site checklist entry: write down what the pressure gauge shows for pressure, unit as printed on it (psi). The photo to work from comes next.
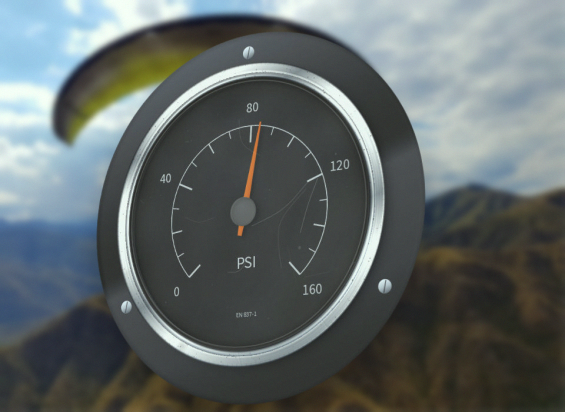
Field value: 85 psi
